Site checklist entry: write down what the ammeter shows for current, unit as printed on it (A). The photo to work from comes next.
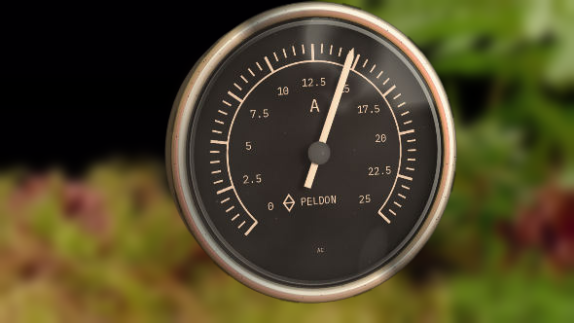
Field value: 14.5 A
